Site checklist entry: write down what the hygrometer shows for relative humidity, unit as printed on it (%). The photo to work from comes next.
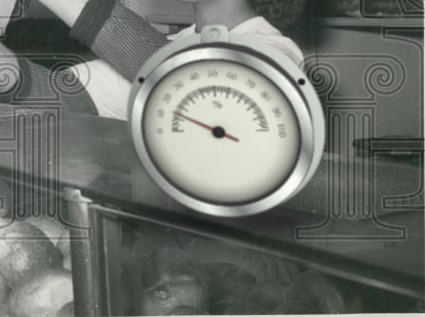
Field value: 15 %
